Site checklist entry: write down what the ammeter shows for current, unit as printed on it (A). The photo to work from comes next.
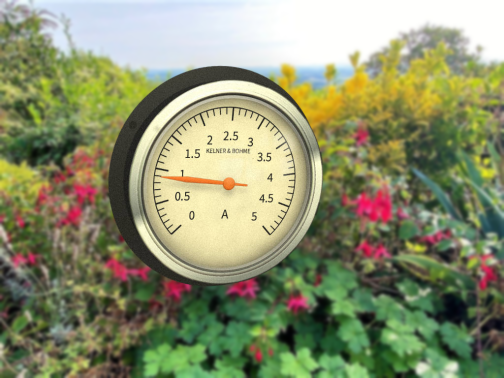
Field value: 0.9 A
